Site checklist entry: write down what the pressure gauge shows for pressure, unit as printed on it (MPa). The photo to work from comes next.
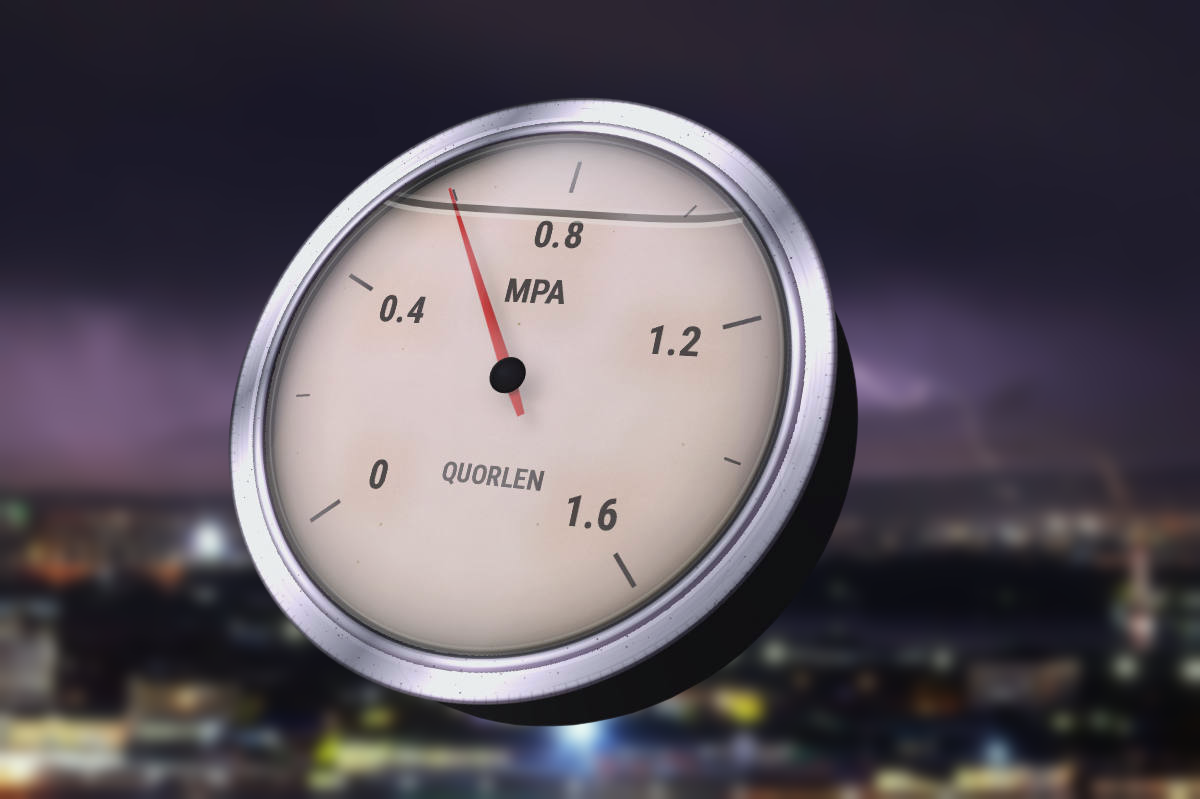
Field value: 0.6 MPa
